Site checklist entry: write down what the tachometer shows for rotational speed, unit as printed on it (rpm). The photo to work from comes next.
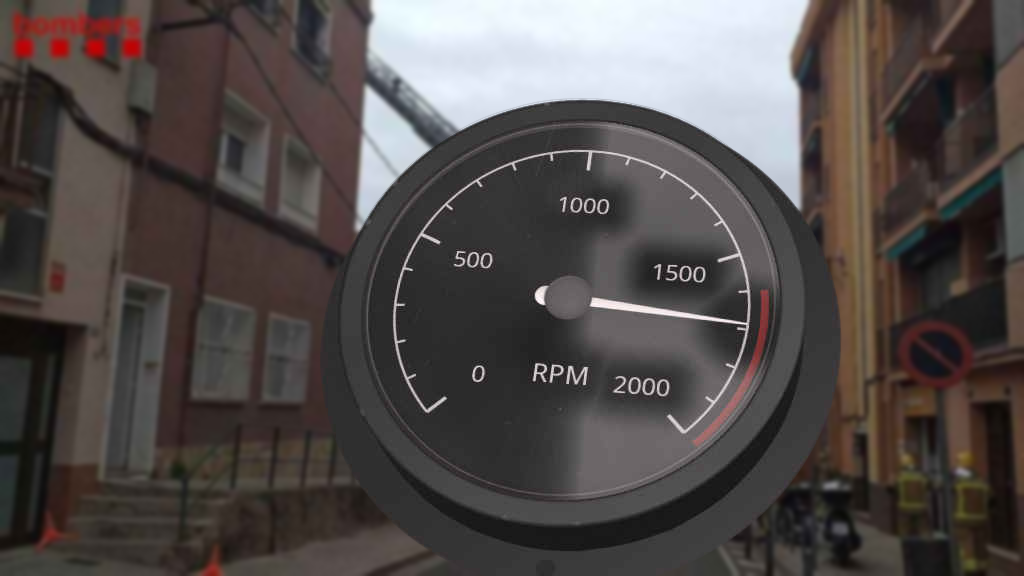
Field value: 1700 rpm
